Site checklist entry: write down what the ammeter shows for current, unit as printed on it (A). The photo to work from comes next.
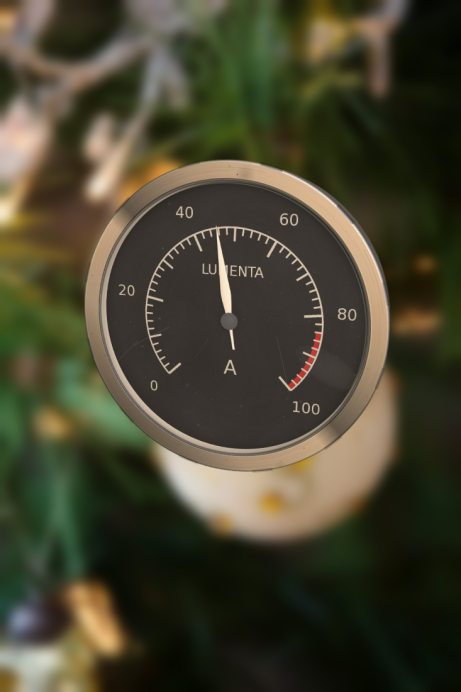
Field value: 46 A
